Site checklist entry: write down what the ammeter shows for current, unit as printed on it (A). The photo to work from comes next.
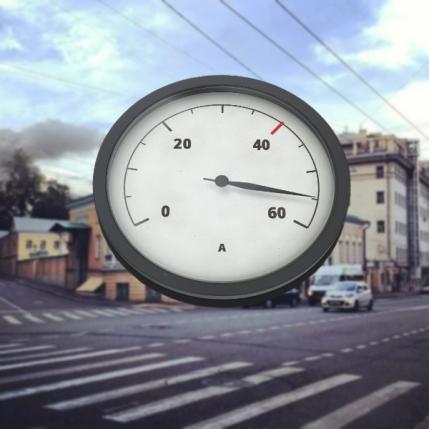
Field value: 55 A
